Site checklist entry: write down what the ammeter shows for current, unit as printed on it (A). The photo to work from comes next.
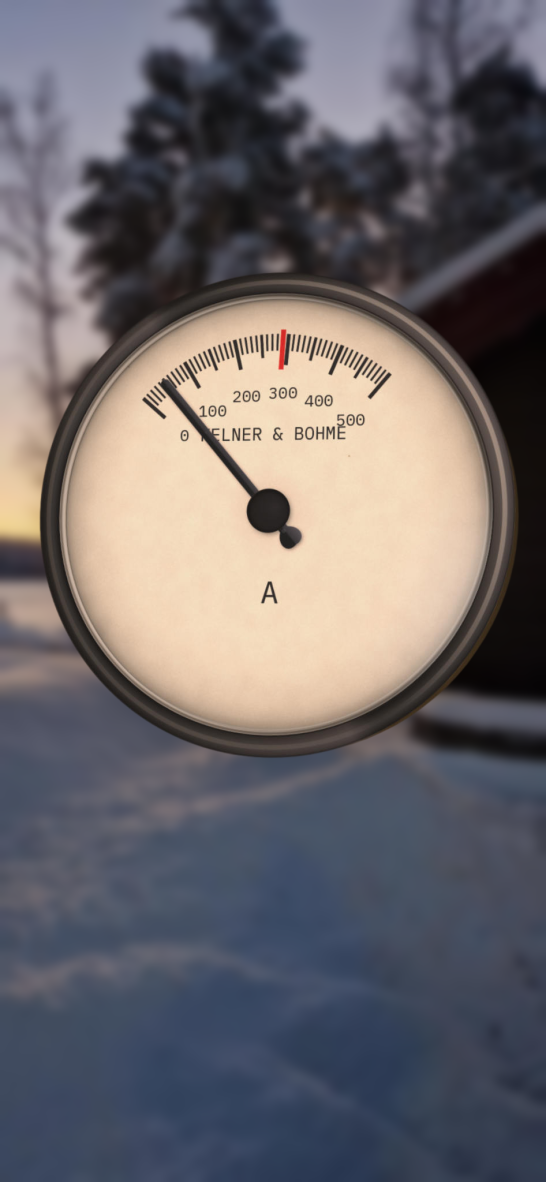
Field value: 50 A
